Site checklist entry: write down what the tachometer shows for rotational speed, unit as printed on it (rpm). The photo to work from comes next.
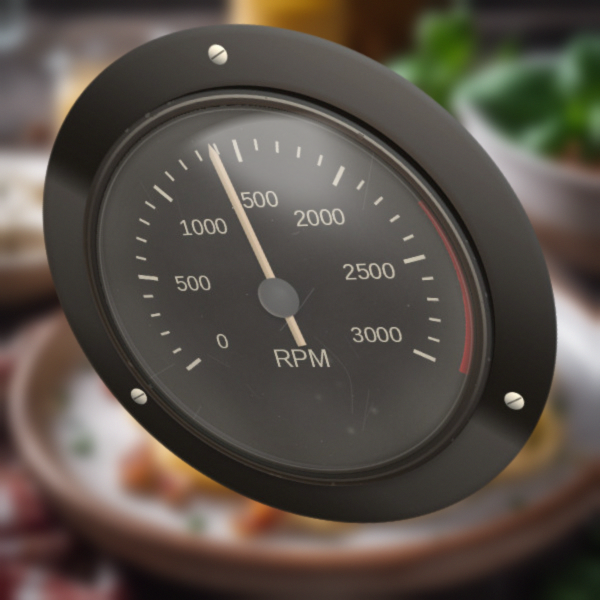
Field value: 1400 rpm
